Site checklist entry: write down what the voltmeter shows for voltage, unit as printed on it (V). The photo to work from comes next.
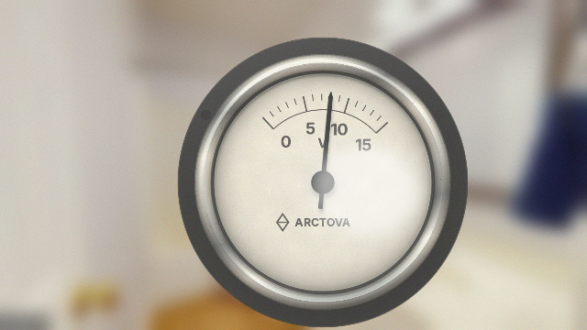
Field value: 8 V
